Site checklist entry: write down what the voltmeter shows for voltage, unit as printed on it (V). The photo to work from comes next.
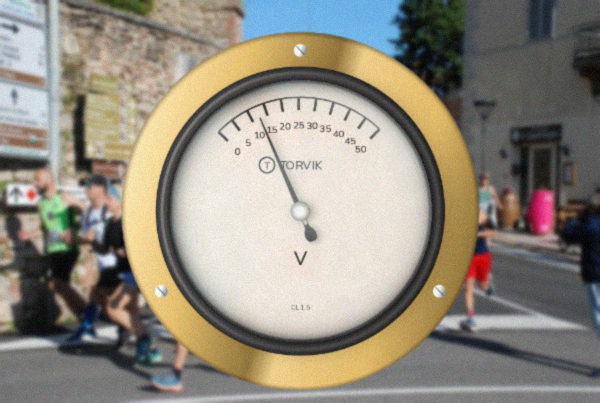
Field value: 12.5 V
